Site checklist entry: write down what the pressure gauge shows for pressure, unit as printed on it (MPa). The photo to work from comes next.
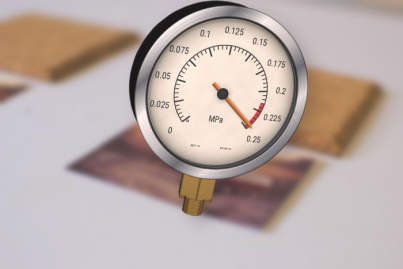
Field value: 0.245 MPa
